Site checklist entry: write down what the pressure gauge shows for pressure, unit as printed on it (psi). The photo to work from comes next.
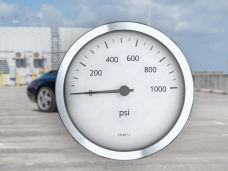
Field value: 0 psi
